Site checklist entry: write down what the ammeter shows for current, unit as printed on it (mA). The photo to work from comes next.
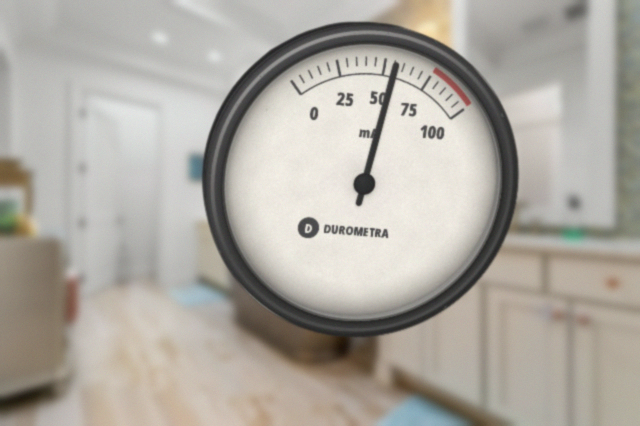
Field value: 55 mA
